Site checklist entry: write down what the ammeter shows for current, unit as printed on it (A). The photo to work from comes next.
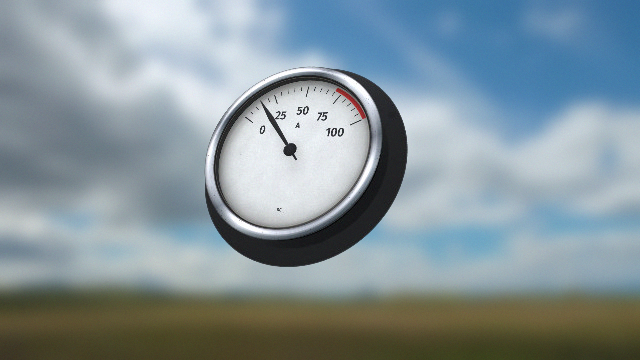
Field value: 15 A
